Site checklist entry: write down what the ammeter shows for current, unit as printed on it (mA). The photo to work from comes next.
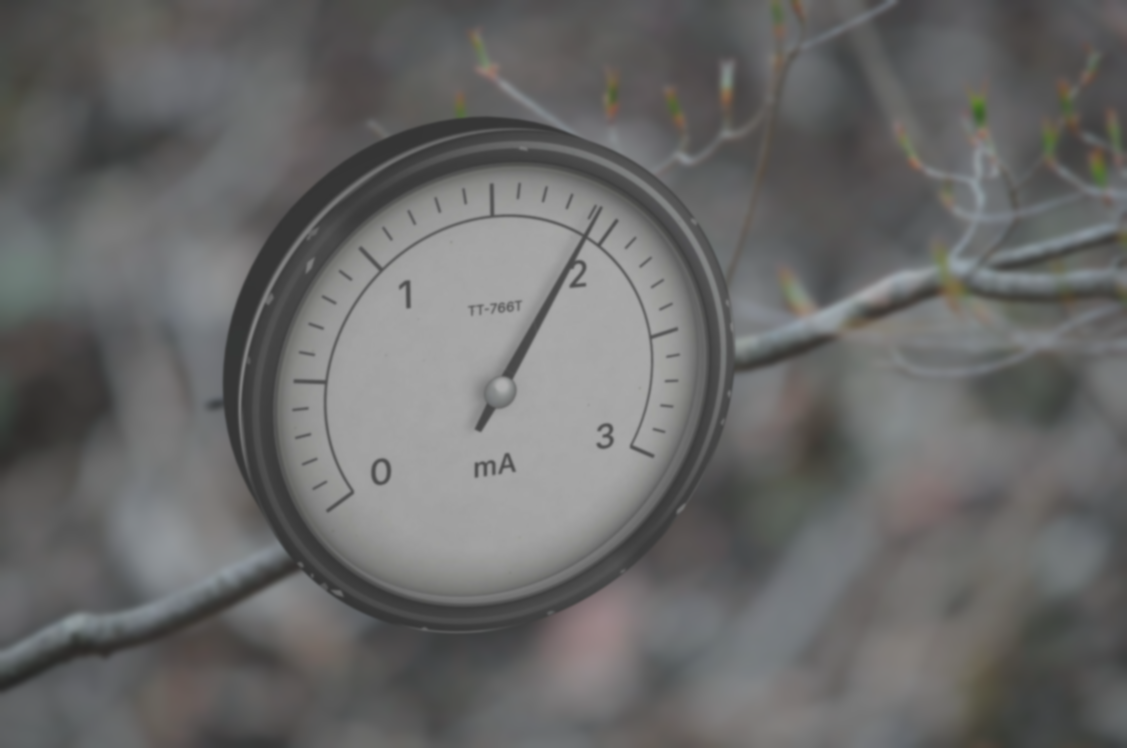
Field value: 1.9 mA
